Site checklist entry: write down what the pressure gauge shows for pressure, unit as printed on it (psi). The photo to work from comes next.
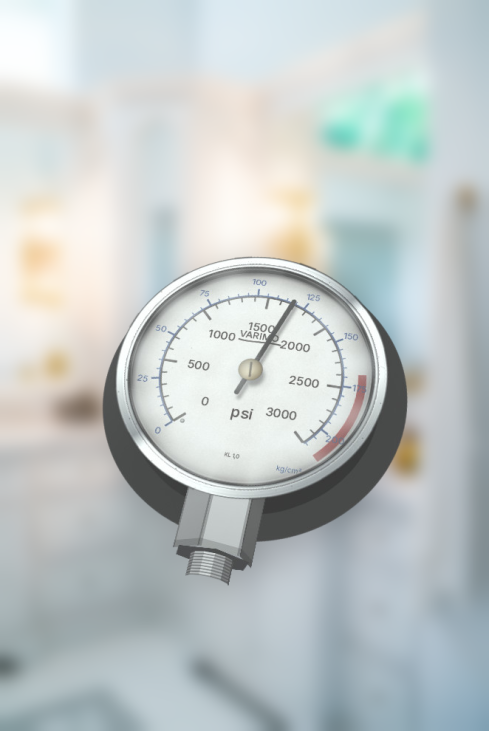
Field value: 1700 psi
